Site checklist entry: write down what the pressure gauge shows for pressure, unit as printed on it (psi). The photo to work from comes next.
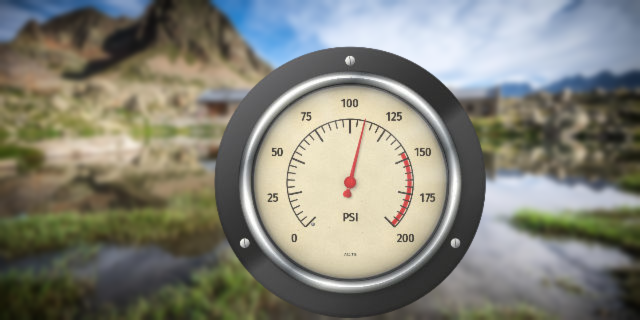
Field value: 110 psi
